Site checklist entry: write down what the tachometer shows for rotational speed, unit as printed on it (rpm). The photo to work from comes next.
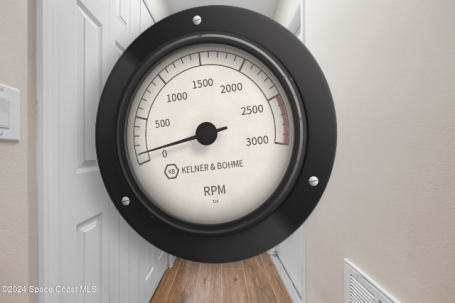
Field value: 100 rpm
